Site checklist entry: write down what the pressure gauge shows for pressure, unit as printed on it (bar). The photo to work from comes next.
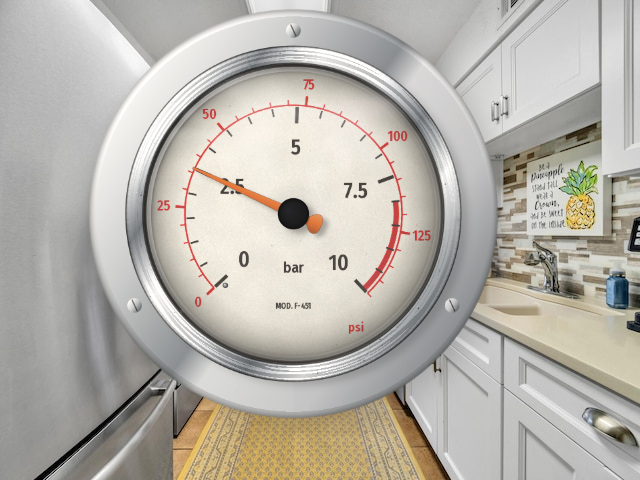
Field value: 2.5 bar
